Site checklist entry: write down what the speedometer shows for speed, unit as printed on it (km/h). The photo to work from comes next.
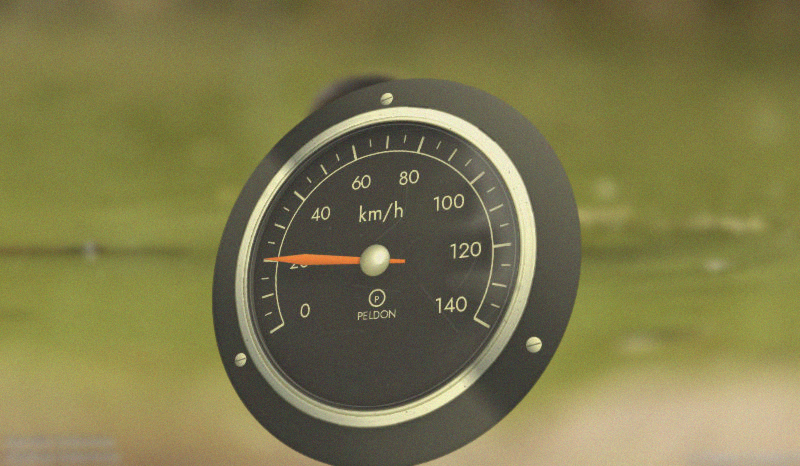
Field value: 20 km/h
